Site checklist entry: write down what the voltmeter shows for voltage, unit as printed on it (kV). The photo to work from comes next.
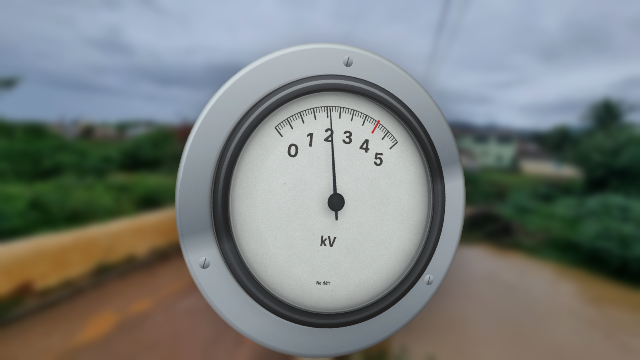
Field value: 2 kV
